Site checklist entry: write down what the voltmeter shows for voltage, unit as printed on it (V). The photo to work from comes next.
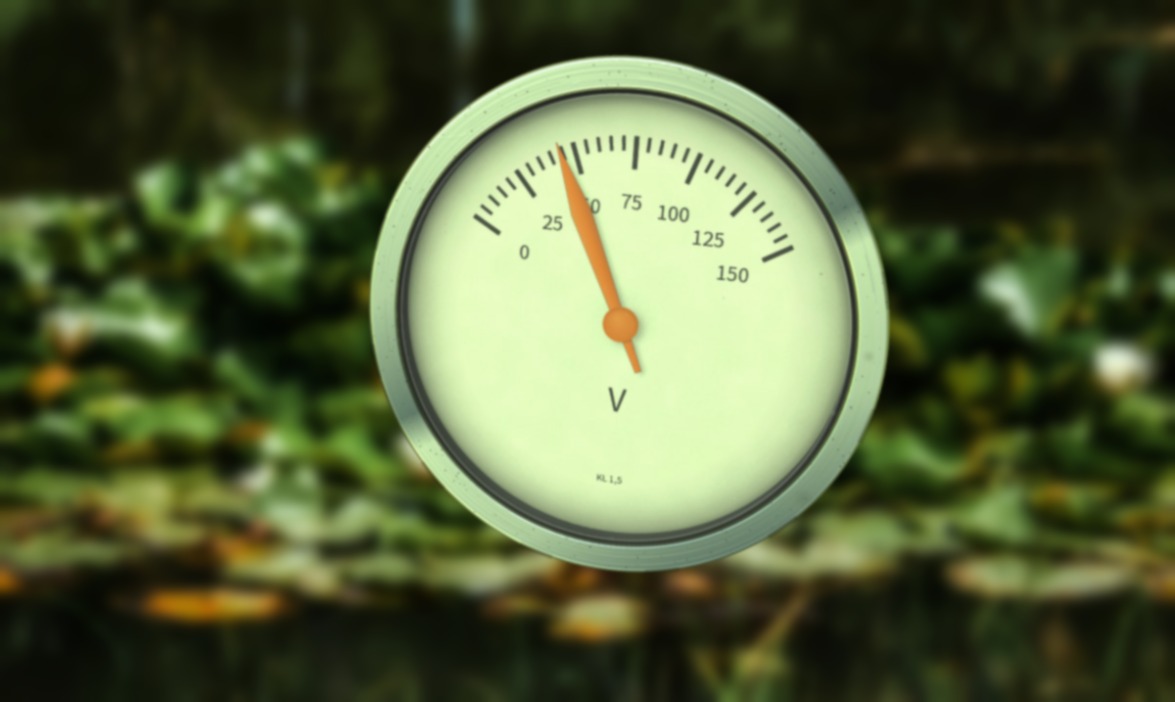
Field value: 45 V
